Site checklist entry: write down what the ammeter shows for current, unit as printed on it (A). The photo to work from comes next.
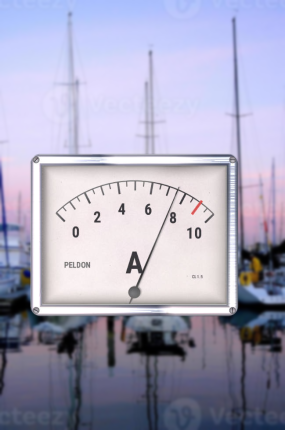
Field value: 7.5 A
